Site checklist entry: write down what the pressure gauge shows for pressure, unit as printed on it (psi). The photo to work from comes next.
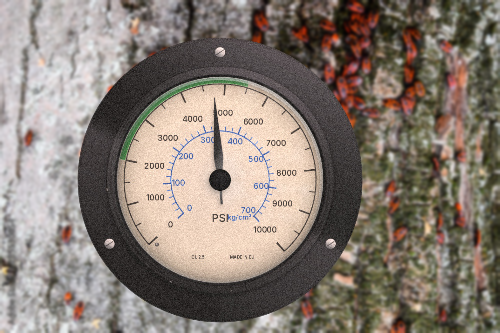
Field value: 4750 psi
